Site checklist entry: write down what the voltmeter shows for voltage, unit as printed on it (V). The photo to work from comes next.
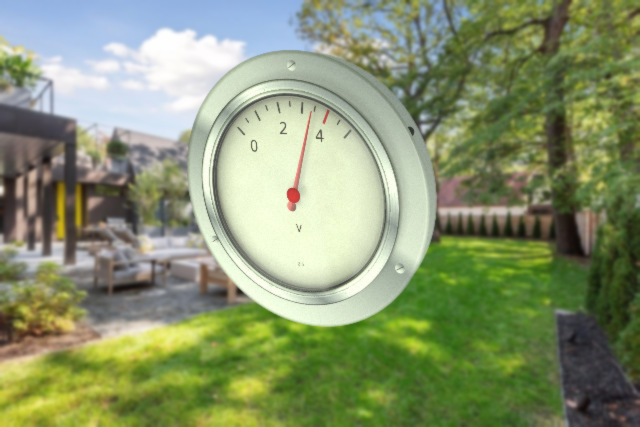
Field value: 3.5 V
